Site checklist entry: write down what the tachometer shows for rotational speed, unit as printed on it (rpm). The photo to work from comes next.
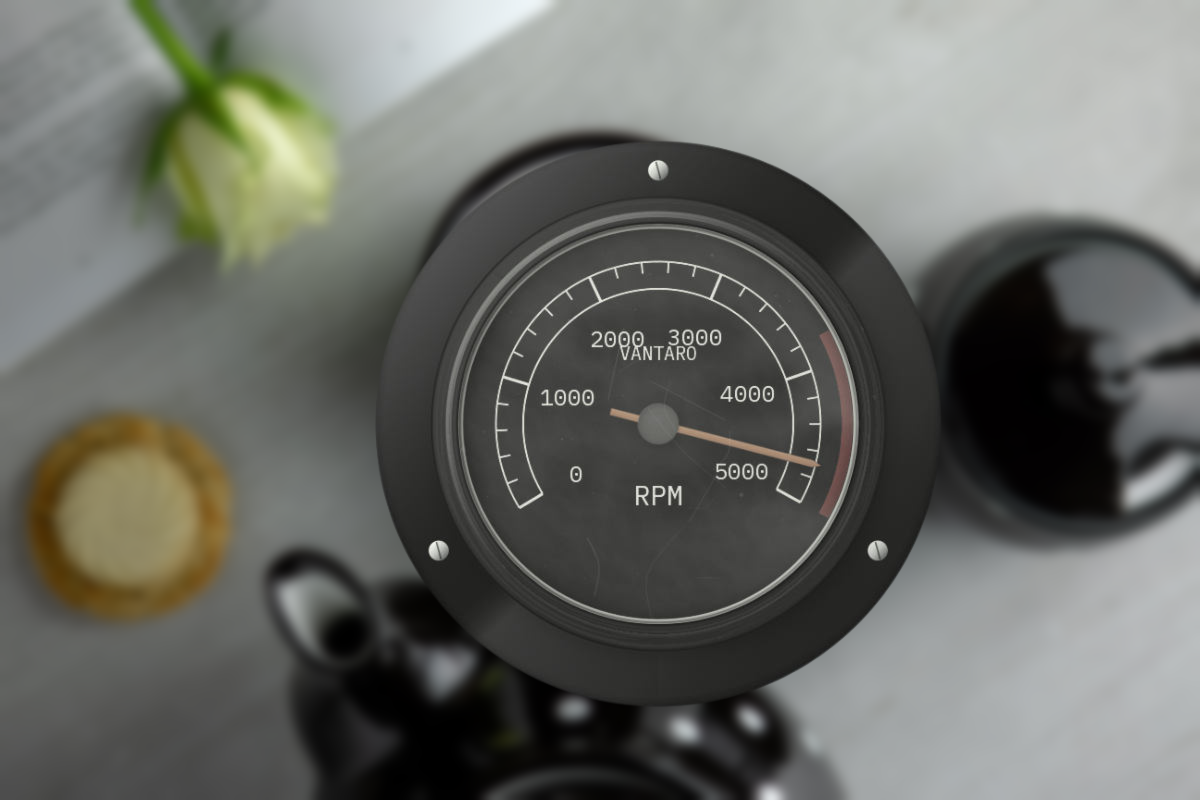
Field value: 4700 rpm
